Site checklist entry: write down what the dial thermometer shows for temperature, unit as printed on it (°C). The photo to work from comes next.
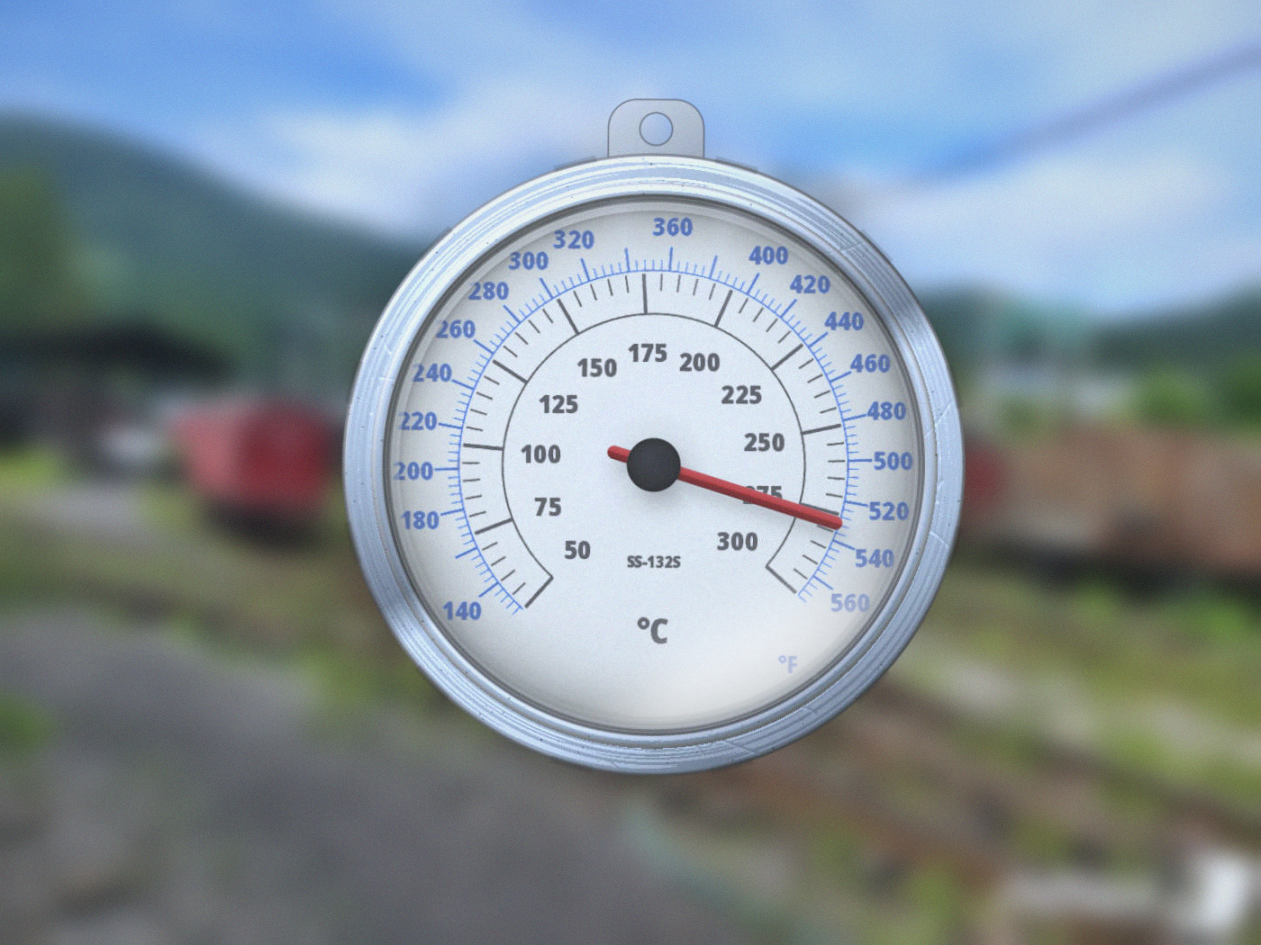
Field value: 277.5 °C
